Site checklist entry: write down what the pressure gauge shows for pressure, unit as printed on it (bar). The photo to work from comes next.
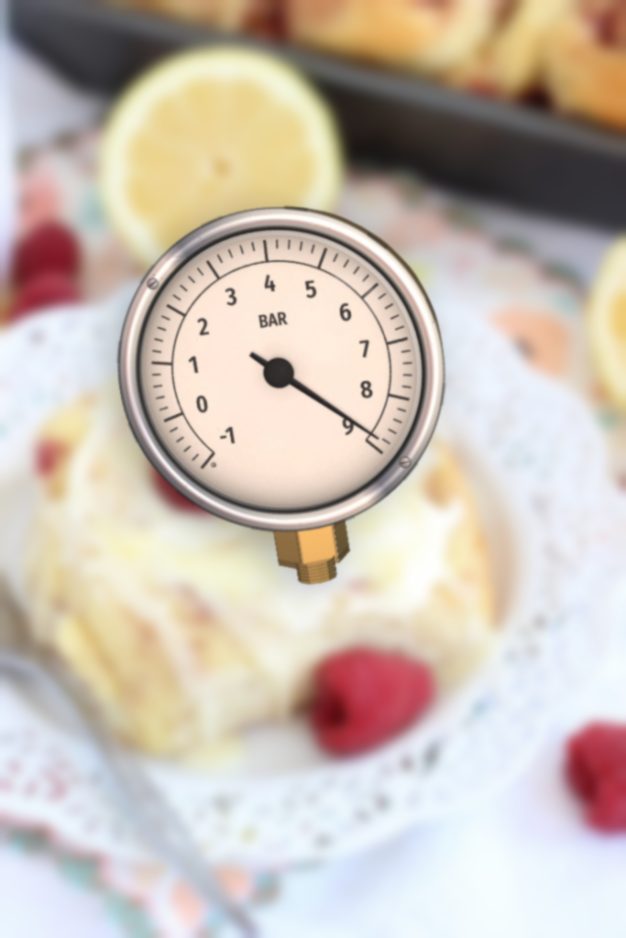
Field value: 8.8 bar
